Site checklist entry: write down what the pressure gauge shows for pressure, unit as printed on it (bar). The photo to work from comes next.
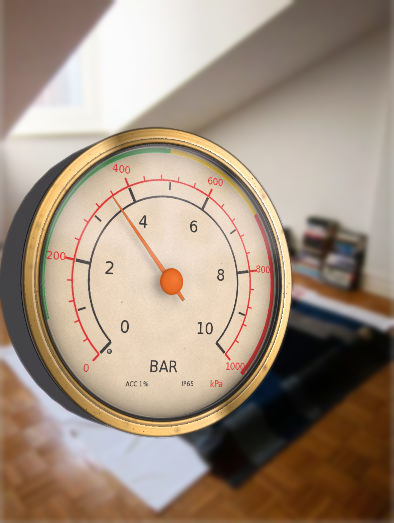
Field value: 3.5 bar
